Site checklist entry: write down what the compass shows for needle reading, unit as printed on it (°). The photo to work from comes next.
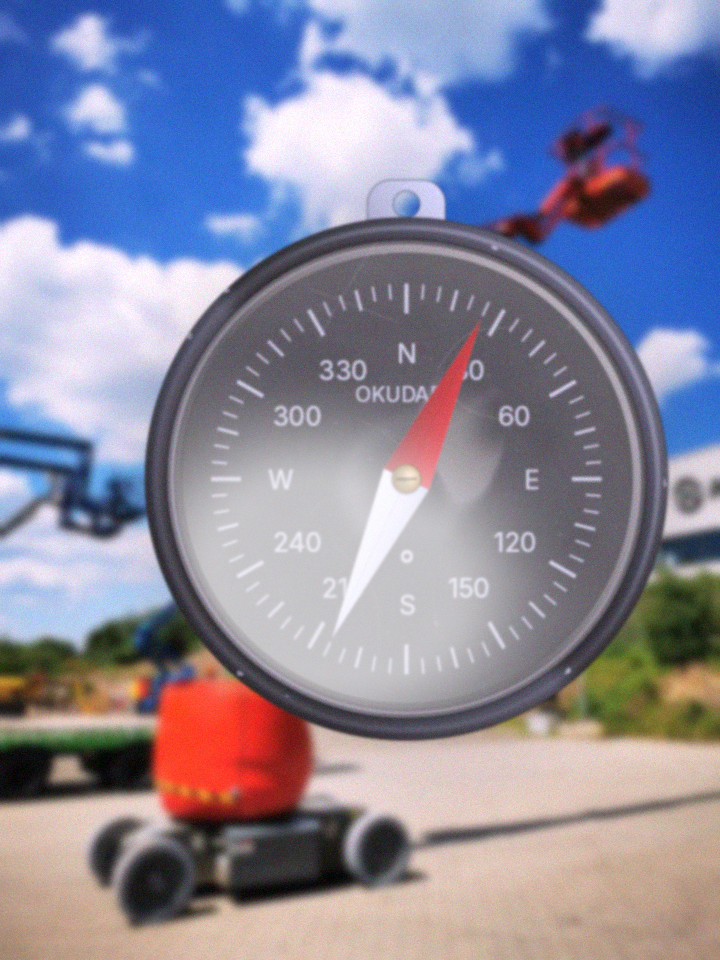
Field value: 25 °
